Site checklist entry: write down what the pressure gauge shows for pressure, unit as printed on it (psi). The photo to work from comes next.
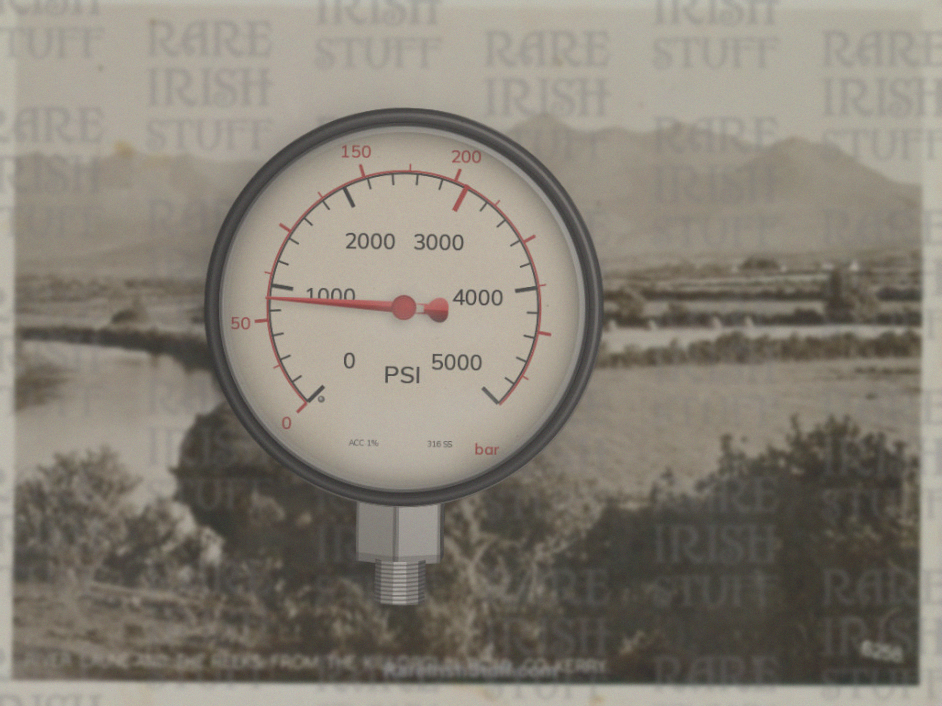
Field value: 900 psi
